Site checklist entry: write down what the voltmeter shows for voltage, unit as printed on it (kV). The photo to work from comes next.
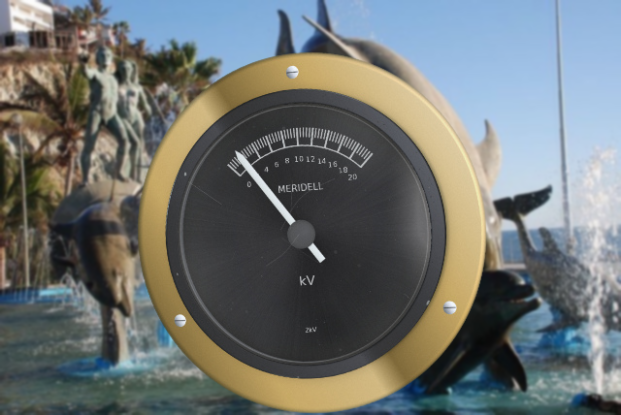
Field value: 2 kV
